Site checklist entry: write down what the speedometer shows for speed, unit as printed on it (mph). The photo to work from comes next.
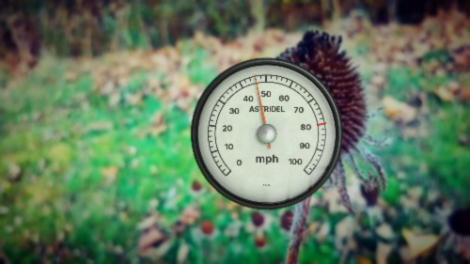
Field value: 46 mph
